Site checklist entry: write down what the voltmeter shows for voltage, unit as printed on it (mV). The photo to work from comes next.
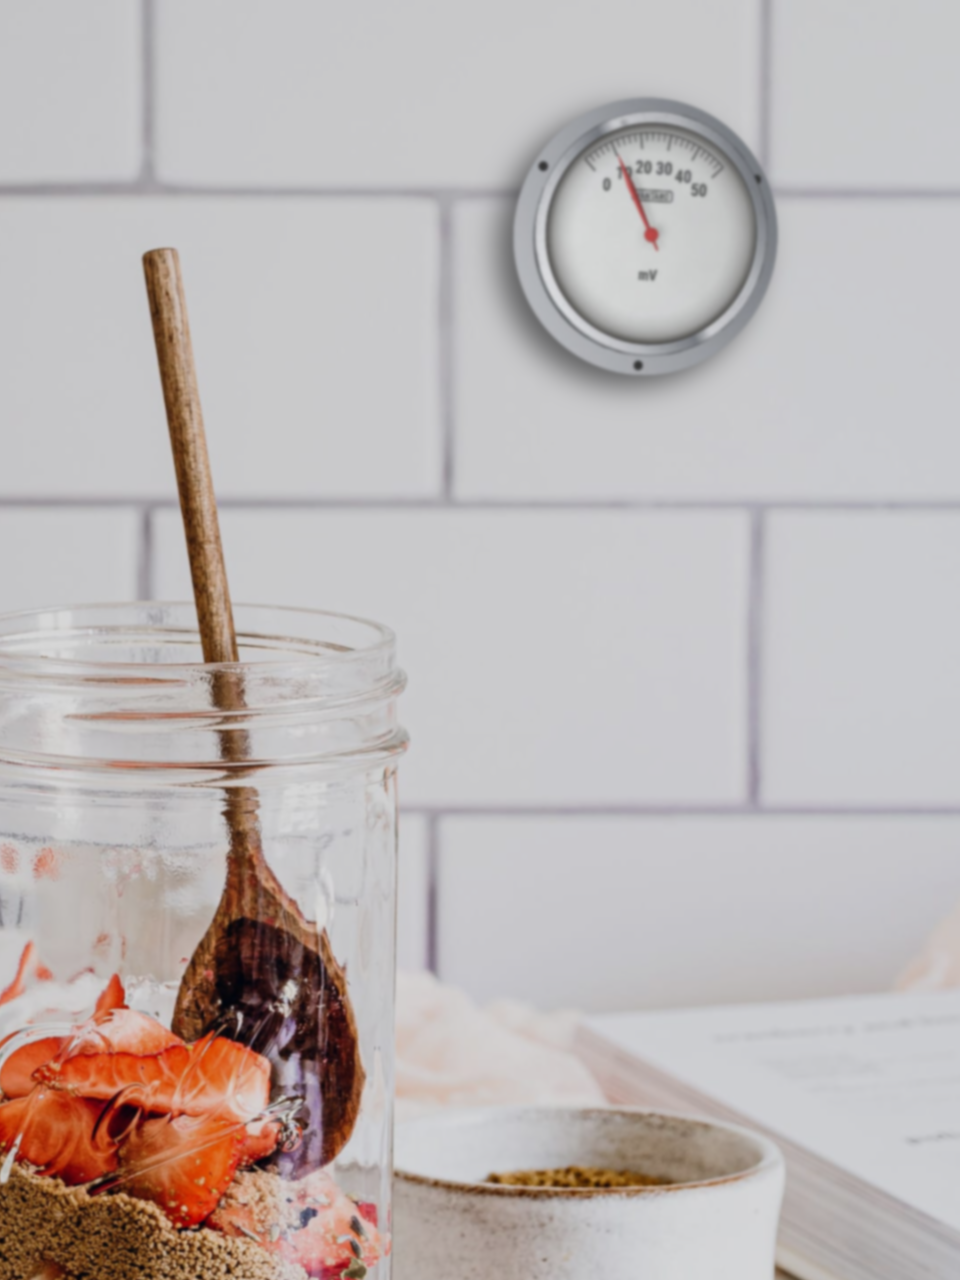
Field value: 10 mV
